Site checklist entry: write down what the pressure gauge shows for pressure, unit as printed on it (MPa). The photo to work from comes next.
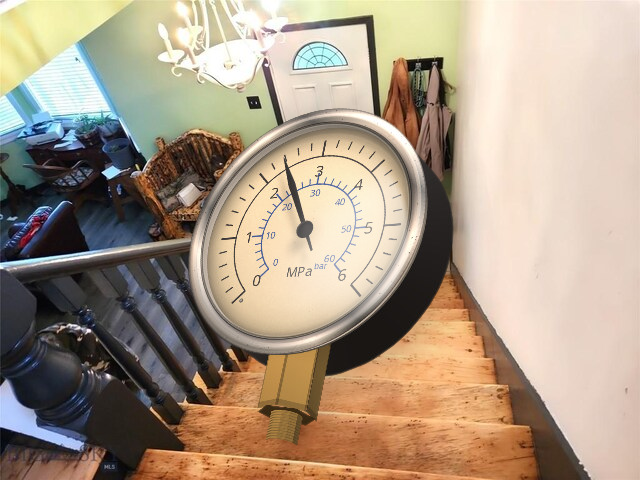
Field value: 2.4 MPa
